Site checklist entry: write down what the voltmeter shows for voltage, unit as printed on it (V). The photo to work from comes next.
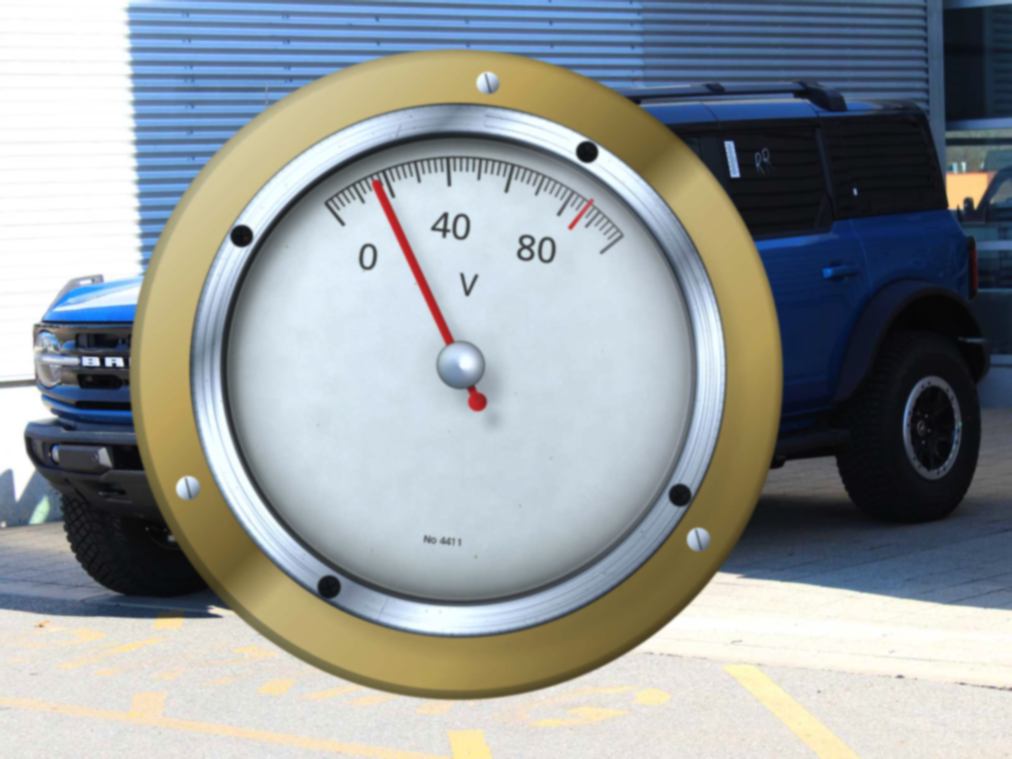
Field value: 16 V
